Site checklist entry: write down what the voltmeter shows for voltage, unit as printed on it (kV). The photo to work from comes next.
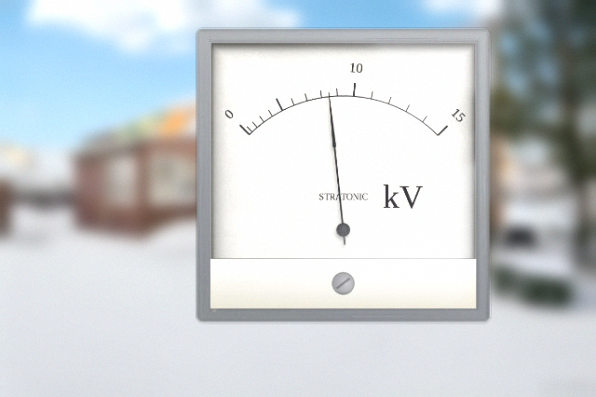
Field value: 8.5 kV
